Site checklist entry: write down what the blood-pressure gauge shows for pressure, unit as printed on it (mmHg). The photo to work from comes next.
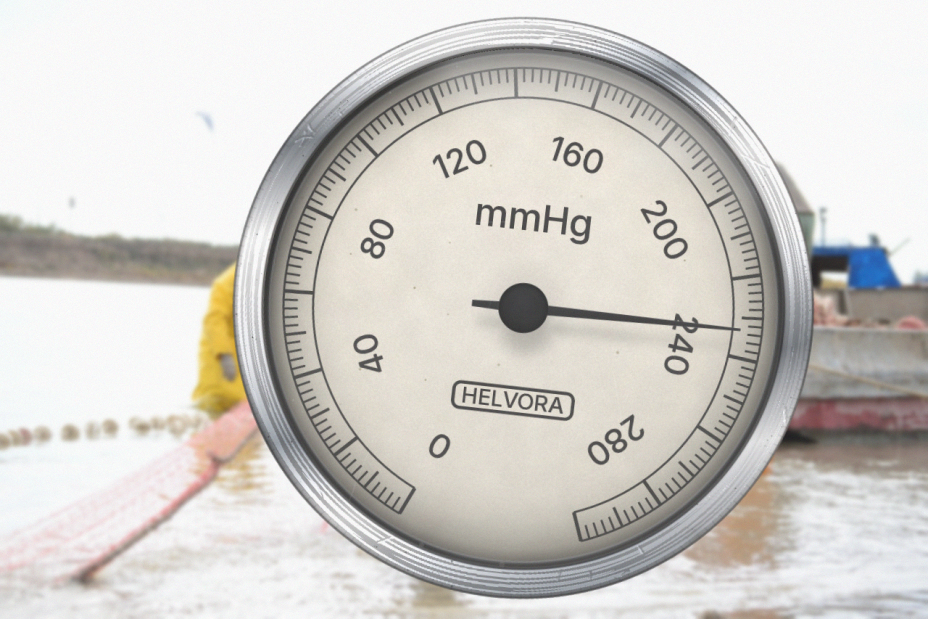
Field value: 233 mmHg
